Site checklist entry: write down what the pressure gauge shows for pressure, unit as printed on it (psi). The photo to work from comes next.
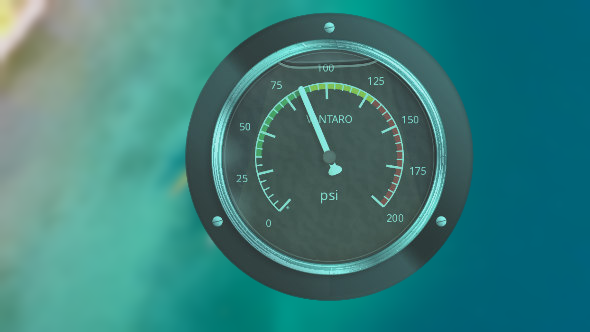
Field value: 85 psi
